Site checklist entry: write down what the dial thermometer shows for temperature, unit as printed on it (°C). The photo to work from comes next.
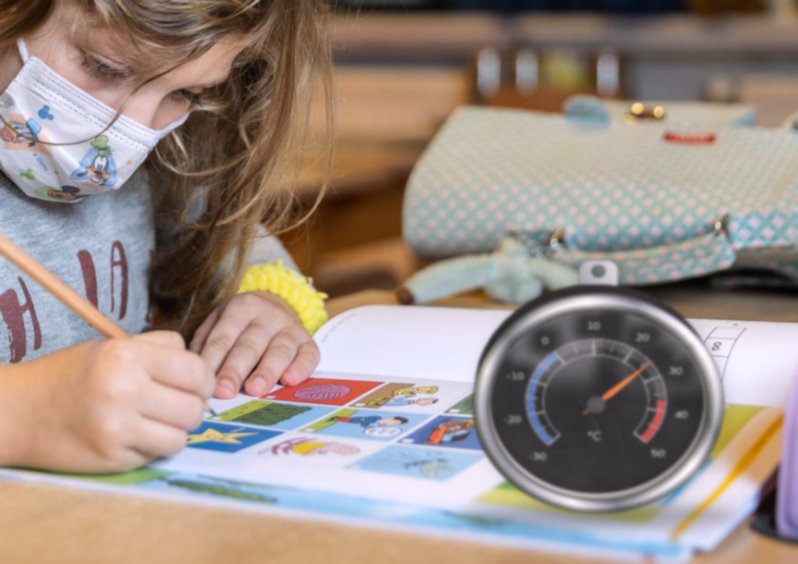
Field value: 25 °C
